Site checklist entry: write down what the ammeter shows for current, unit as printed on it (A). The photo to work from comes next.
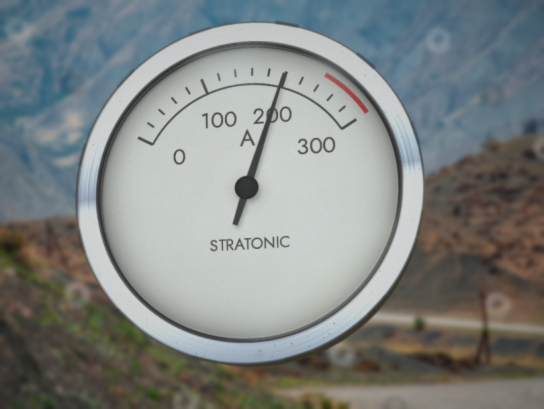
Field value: 200 A
